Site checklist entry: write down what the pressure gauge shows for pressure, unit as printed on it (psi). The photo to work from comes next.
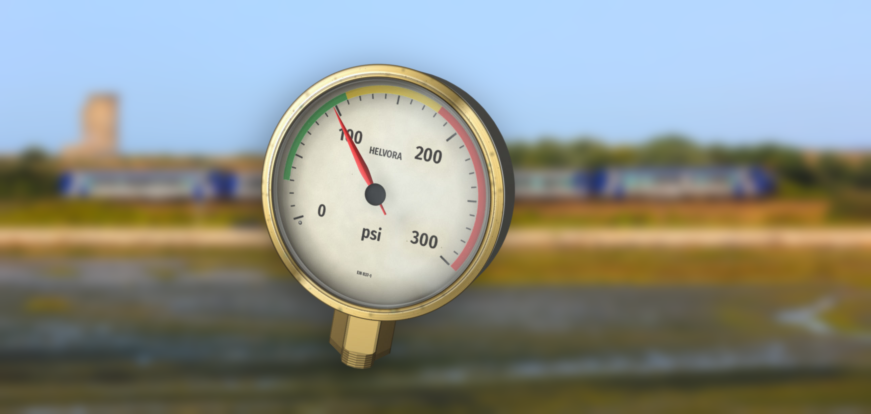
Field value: 100 psi
